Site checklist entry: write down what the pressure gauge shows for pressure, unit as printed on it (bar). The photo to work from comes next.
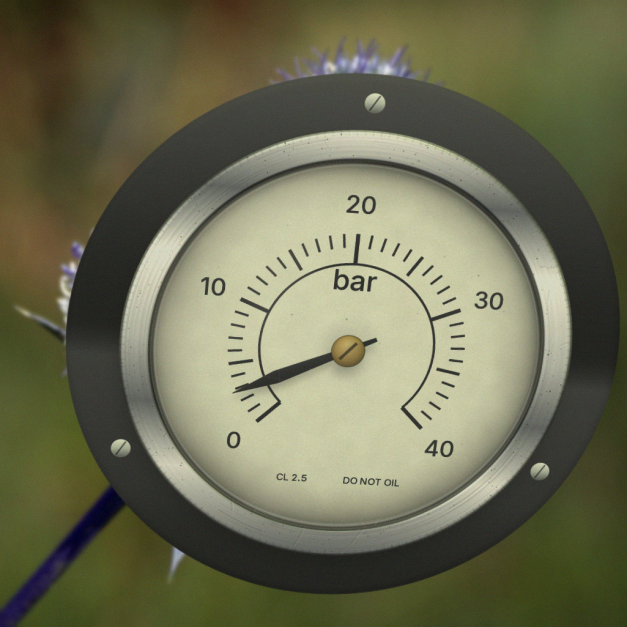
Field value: 3 bar
